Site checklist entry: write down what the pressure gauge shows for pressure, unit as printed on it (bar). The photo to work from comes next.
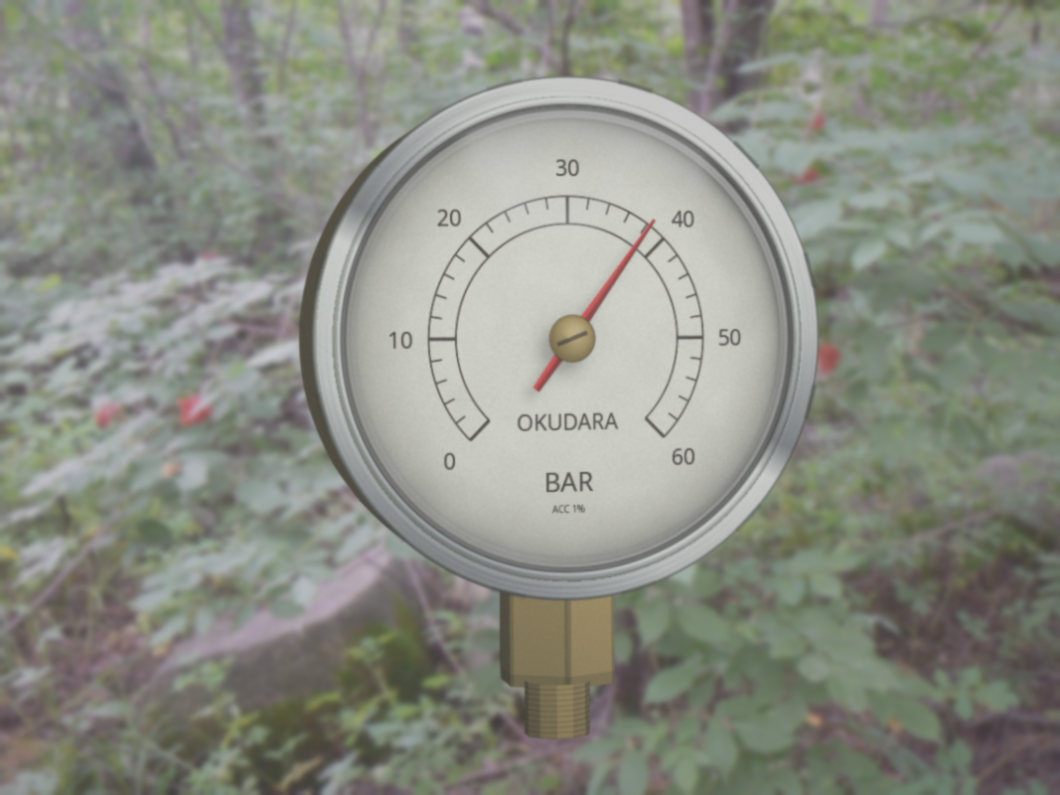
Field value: 38 bar
